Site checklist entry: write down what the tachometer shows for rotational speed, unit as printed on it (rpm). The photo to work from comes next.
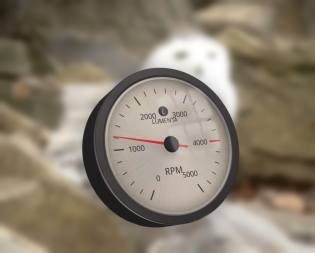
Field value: 1200 rpm
